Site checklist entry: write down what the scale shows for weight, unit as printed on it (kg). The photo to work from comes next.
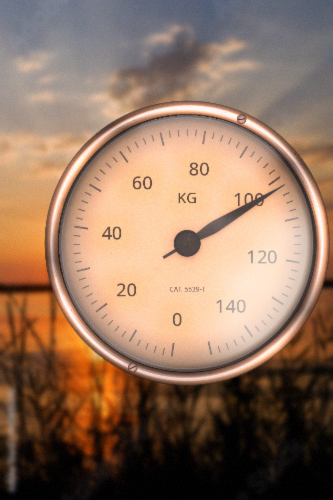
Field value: 102 kg
